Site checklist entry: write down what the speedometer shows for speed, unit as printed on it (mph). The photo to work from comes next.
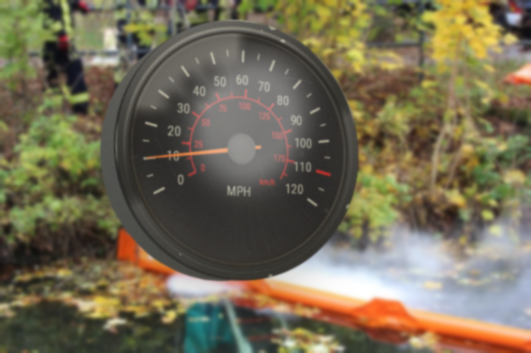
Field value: 10 mph
